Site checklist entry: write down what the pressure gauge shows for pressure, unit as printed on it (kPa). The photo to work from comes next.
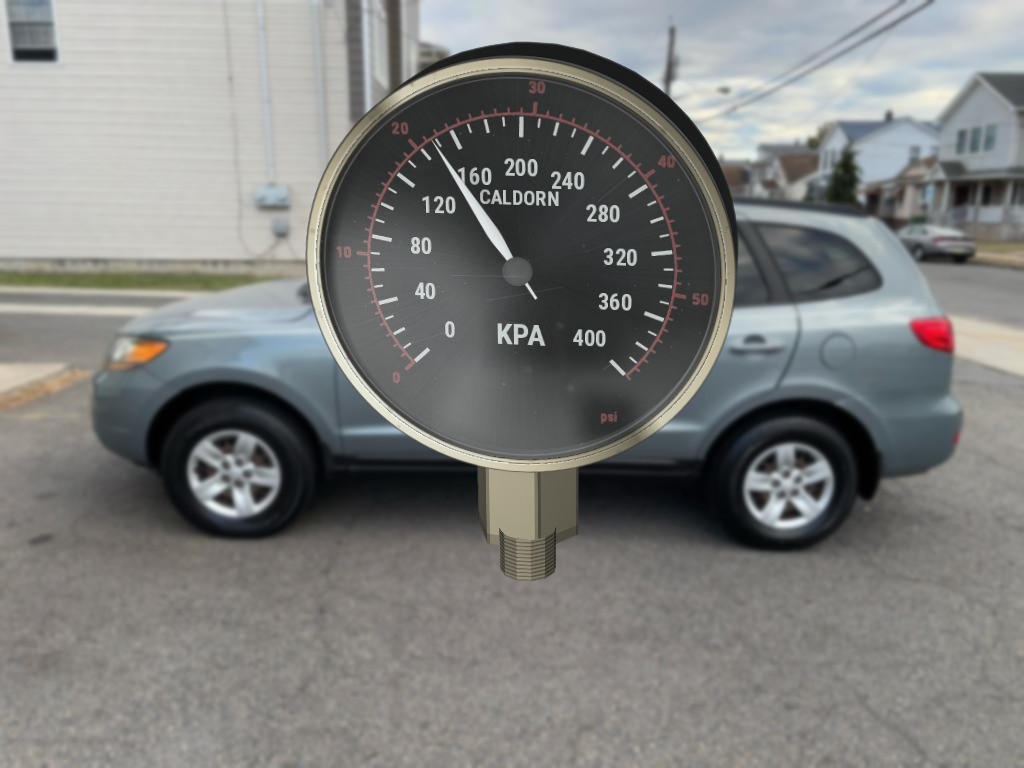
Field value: 150 kPa
